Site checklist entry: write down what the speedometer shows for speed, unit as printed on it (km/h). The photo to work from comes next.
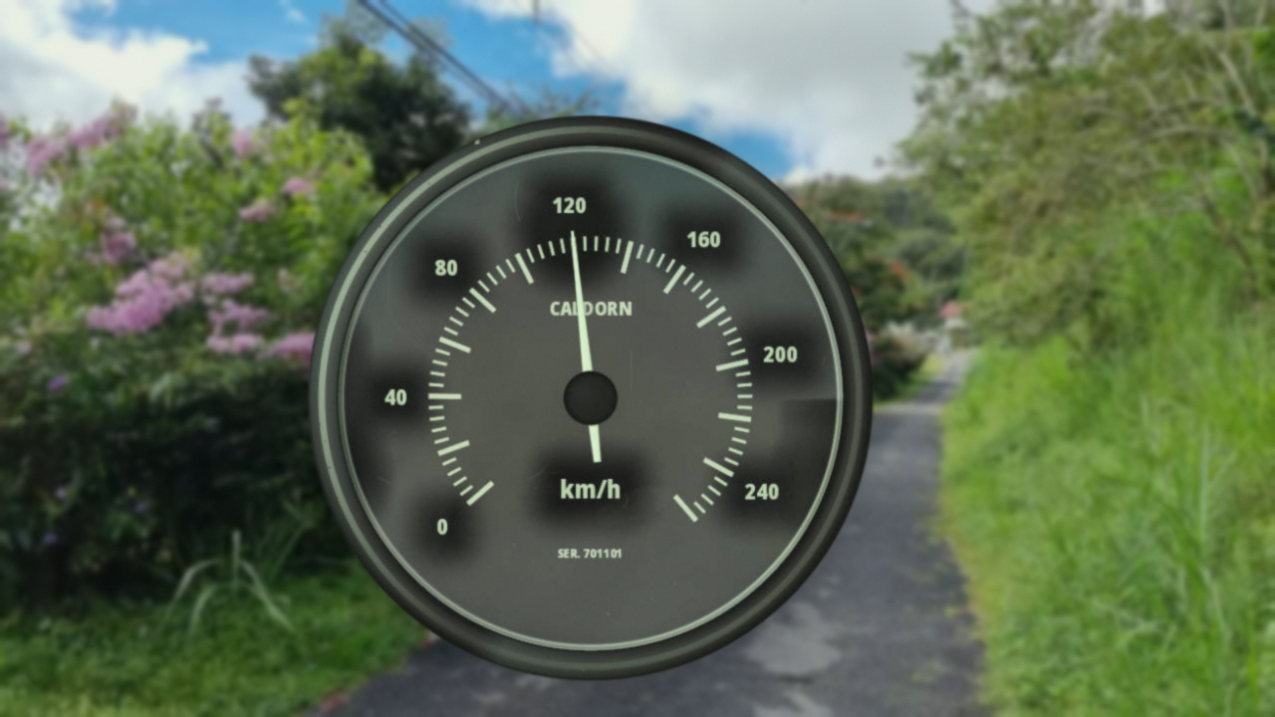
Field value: 120 km/h
